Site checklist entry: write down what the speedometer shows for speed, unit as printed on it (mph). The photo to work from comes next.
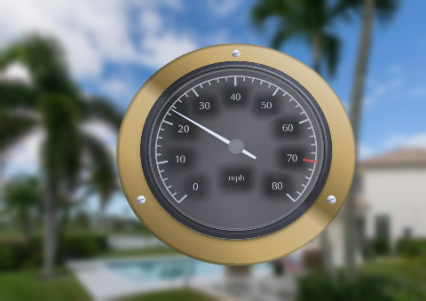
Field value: 23 mph
